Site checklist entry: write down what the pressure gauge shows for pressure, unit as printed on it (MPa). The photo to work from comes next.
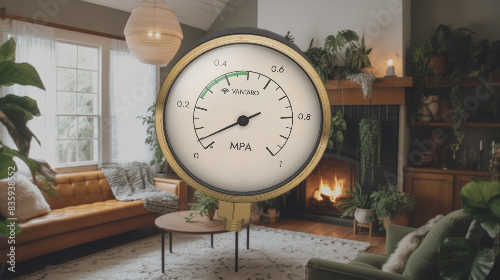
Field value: 0.05 MPa
